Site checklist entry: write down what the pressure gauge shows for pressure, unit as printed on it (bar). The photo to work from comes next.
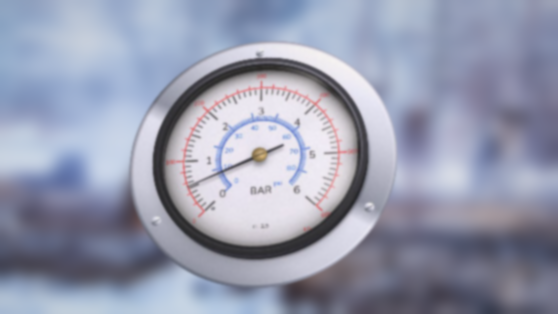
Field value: 0.5 bar
